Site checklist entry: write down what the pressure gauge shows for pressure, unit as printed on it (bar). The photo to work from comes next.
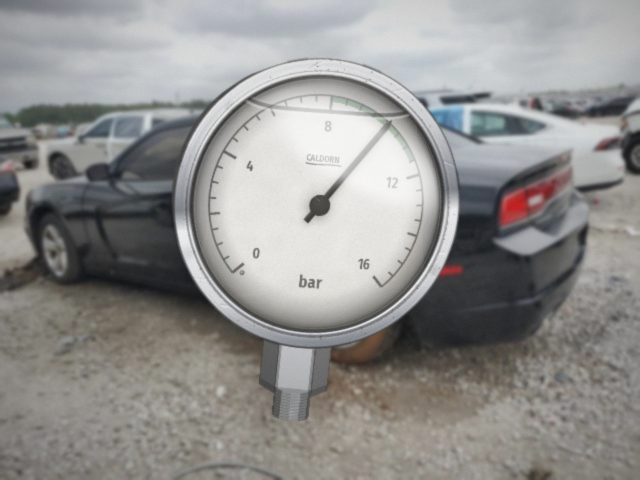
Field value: 10 bar
